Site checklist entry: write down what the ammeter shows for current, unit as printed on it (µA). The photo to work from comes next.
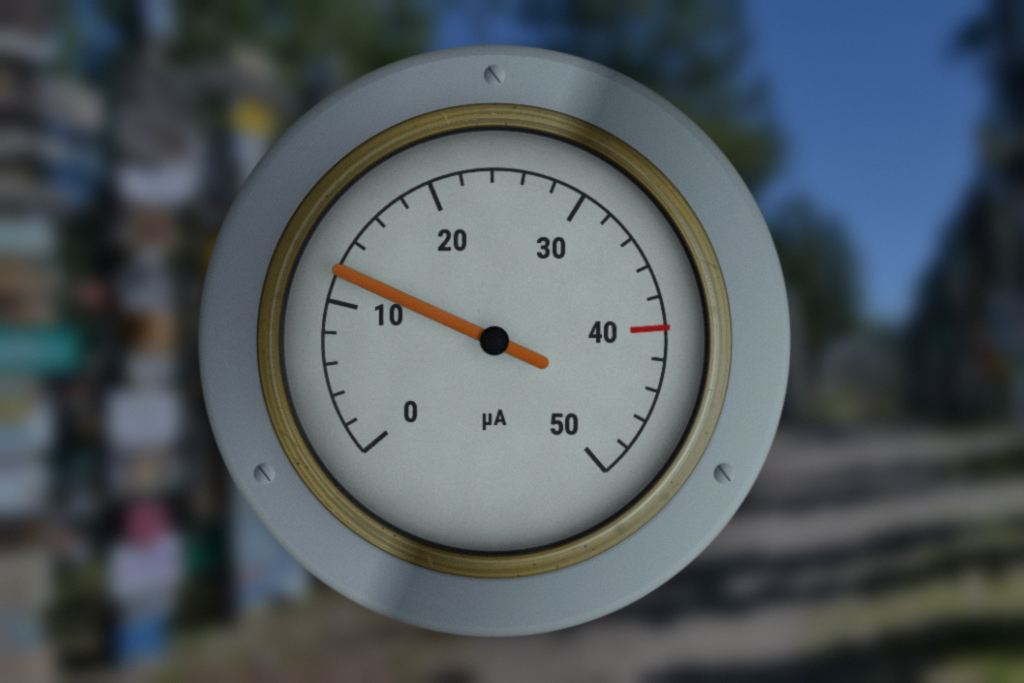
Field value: 12 µA
